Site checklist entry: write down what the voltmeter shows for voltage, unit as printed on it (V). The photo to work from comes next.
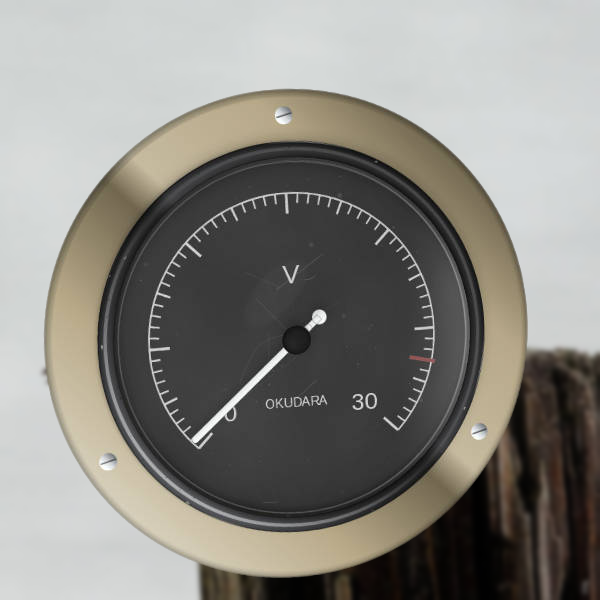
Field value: 0.5 V
